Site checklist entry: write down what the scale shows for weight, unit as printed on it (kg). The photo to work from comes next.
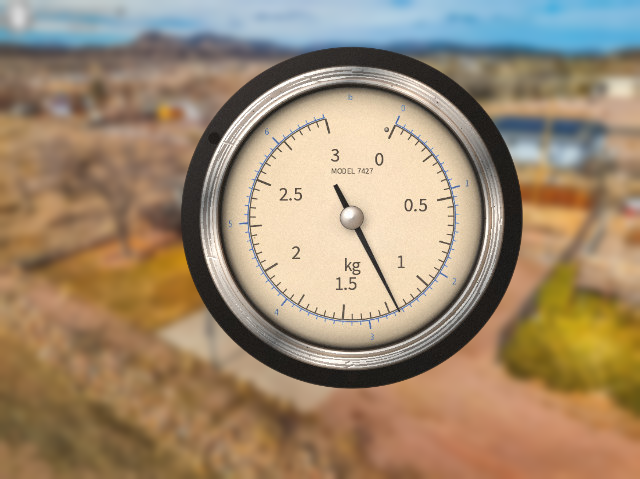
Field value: 1.2 kg
